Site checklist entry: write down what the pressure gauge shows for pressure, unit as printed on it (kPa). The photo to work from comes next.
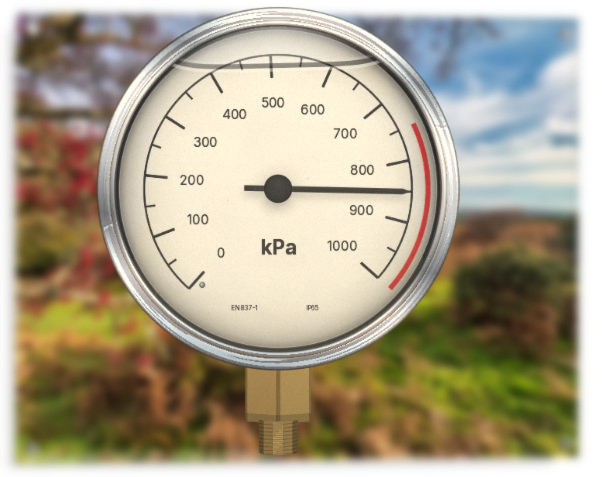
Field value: 850 kPa
